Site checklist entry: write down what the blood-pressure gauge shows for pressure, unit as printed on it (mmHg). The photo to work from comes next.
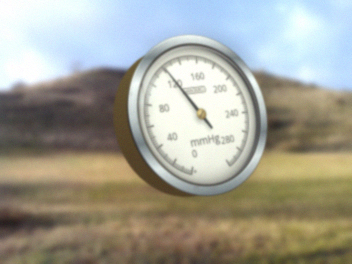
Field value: 120 mmHg
